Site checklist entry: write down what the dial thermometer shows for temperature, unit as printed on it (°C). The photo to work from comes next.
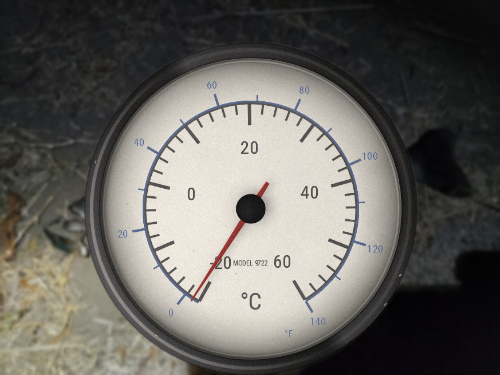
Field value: -19 °C
